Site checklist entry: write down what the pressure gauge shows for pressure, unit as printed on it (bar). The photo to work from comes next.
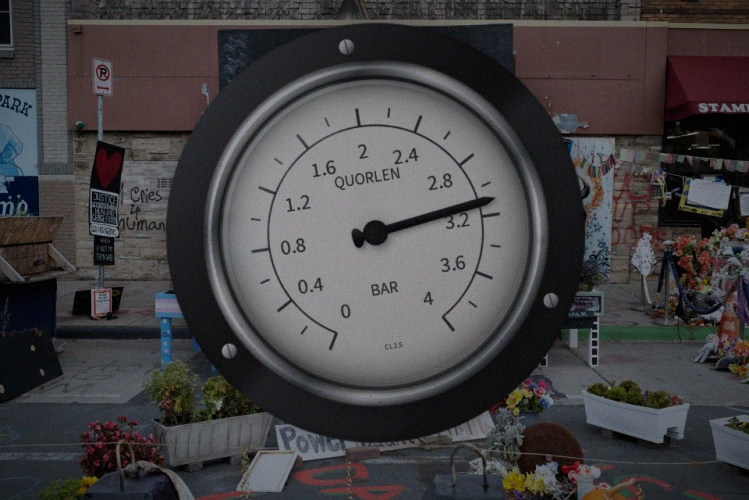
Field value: 3.1 bar
